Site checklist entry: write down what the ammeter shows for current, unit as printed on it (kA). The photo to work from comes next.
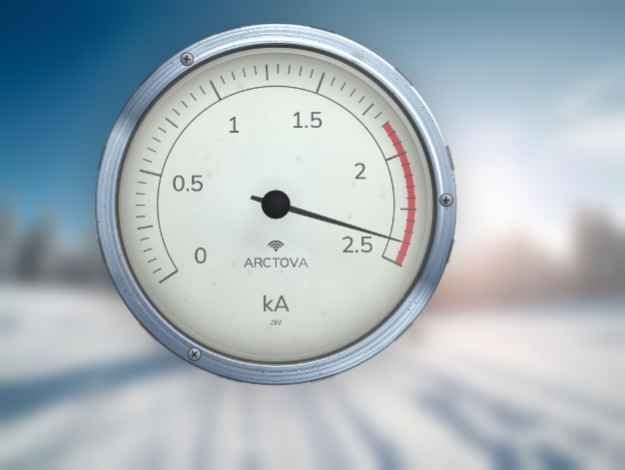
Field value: 2.4 kA
